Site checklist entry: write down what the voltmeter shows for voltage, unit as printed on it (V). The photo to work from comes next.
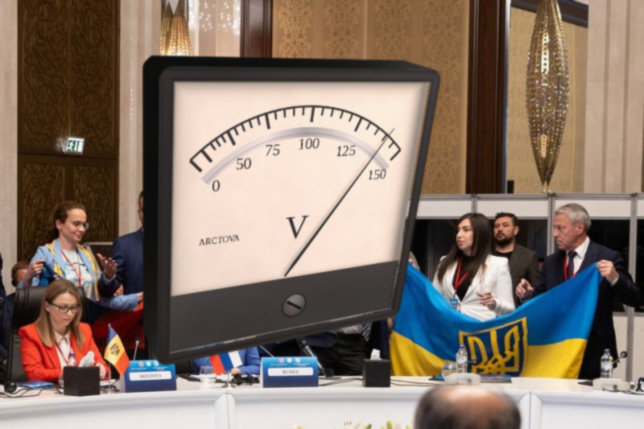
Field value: 140 V
